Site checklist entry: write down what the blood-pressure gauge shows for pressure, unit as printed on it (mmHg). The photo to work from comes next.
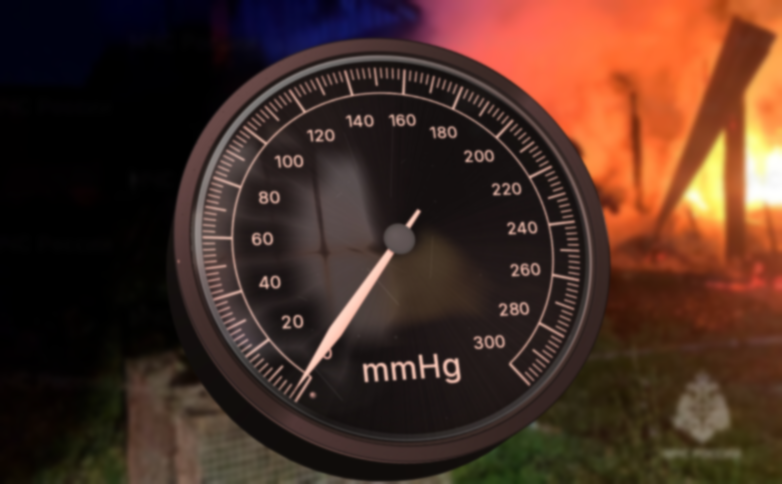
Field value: 2 mmHg
